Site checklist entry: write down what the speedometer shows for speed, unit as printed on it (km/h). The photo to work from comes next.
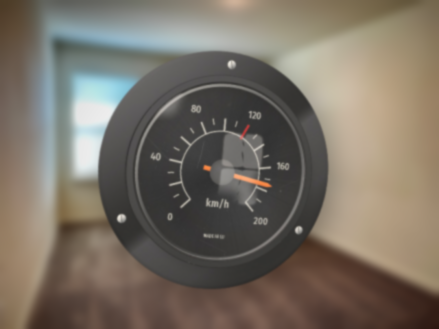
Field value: 175 km/h
